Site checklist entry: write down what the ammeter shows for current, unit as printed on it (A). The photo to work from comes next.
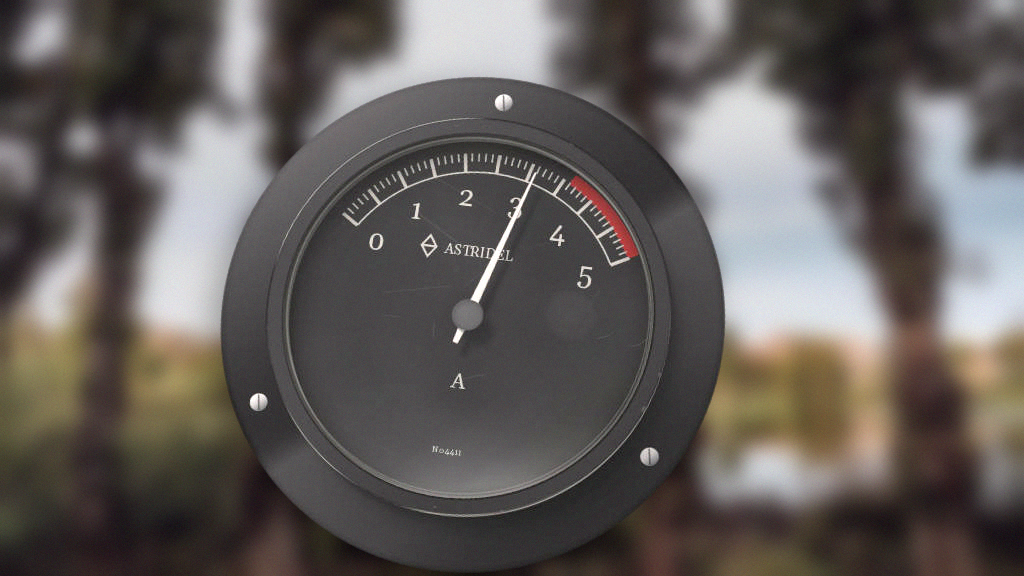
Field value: 3.1 A
